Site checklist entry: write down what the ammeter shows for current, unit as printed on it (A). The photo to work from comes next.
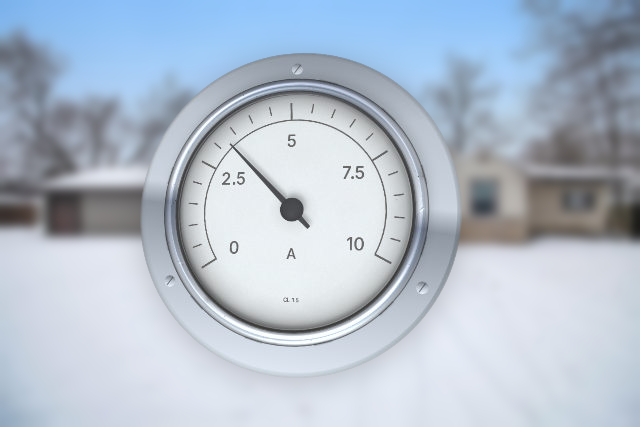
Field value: 3.25 A
